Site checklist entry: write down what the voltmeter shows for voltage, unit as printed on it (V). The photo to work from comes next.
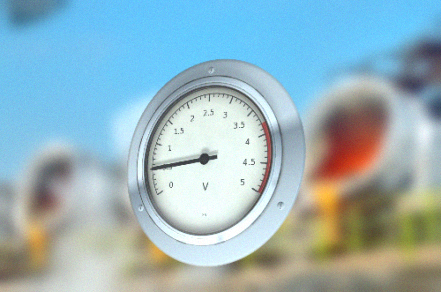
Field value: 0.5 V
